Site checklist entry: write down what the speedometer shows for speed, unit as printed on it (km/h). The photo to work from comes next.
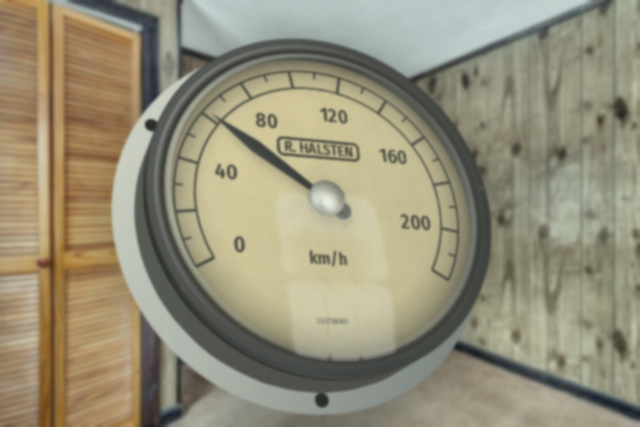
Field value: 60 km/h
